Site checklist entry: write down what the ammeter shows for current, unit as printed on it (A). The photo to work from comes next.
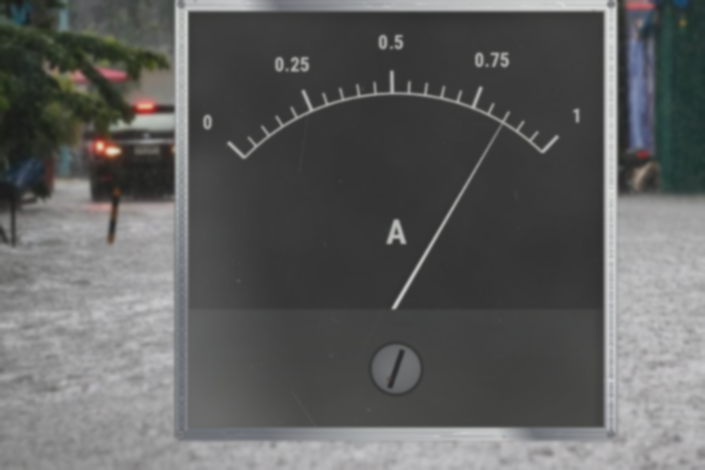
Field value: 0.85 A
